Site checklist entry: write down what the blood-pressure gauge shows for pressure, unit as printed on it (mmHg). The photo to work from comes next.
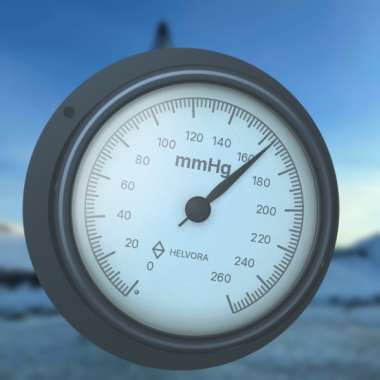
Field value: 164 mmHg
